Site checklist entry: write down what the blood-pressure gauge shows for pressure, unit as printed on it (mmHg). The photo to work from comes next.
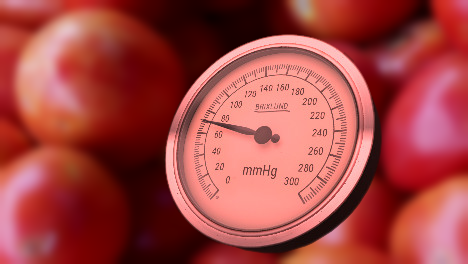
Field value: 70 mmHg
